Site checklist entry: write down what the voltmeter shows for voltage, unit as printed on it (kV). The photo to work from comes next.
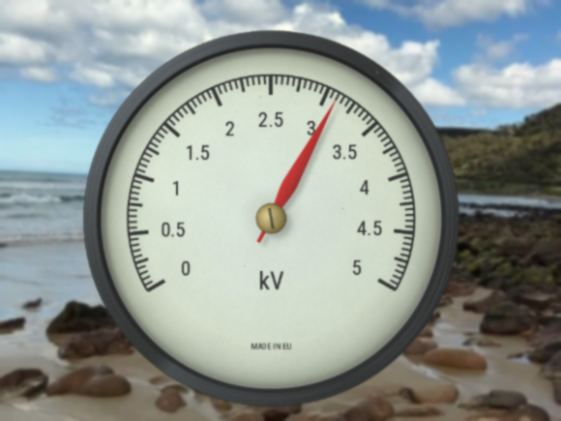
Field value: 3.1 kV
